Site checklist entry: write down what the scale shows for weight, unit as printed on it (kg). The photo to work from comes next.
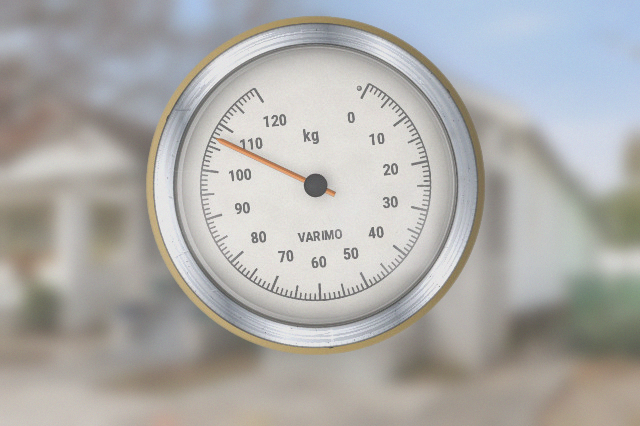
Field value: 107 kg
